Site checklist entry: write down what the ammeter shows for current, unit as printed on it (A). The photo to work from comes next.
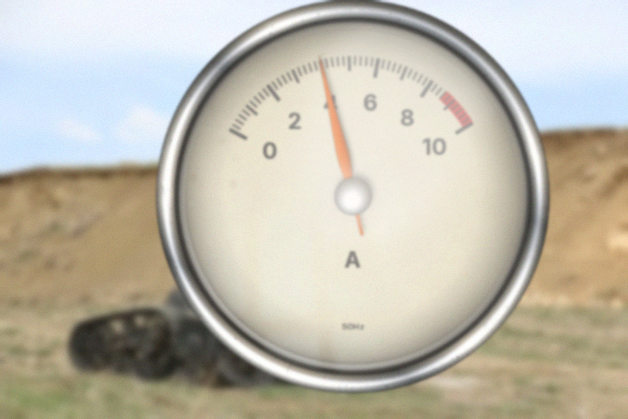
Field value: 4 A
